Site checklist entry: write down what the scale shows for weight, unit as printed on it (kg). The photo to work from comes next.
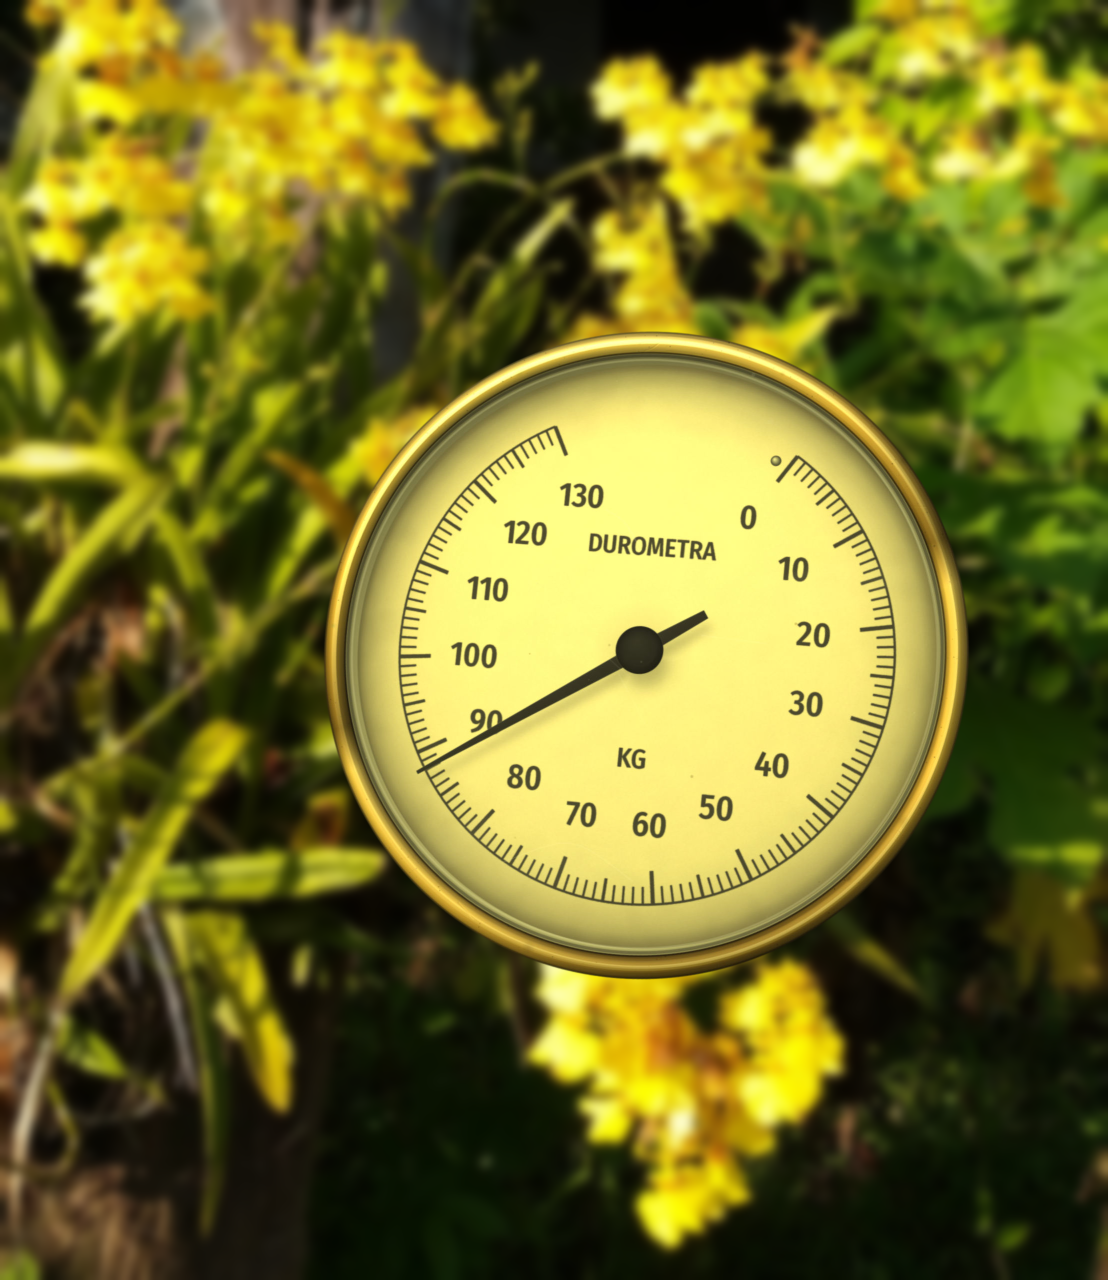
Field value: 88 kg
